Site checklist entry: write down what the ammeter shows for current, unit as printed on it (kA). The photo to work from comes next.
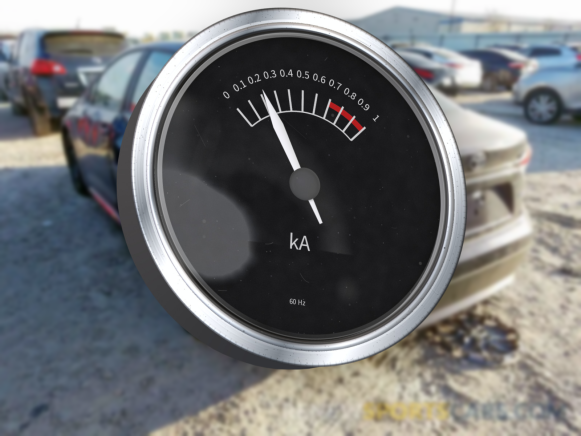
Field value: 0.2 kA
